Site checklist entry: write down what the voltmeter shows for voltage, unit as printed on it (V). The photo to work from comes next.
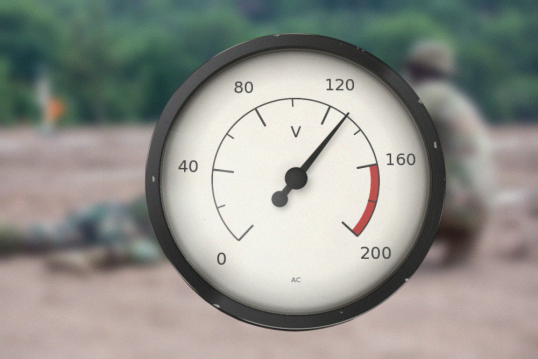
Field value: 130 V
